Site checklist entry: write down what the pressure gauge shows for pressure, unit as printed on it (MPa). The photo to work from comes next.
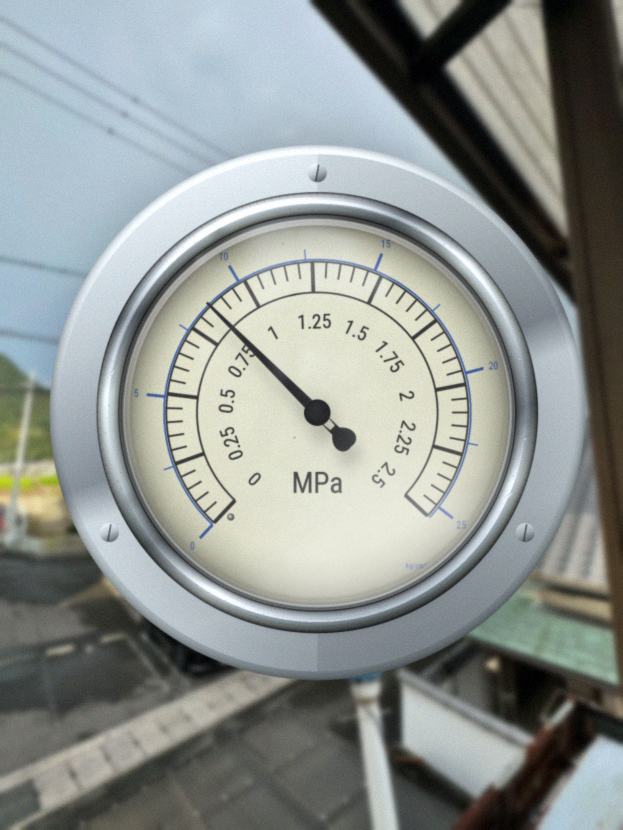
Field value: 0.85 MPa
